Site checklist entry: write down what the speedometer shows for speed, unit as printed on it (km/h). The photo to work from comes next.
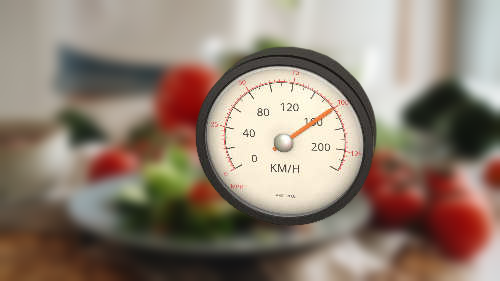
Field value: 160 km/h
